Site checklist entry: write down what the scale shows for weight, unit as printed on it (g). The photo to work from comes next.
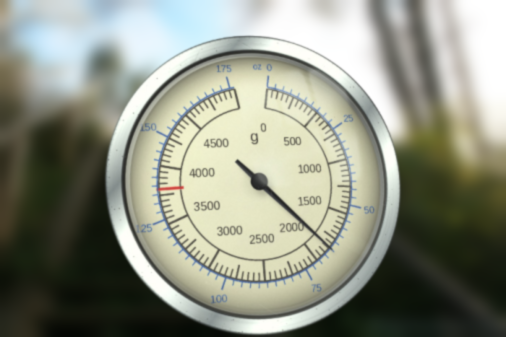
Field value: 1850 g
